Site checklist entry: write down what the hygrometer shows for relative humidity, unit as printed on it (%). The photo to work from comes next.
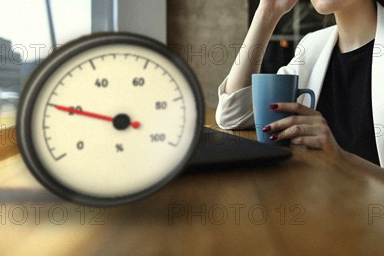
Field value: 20 %
